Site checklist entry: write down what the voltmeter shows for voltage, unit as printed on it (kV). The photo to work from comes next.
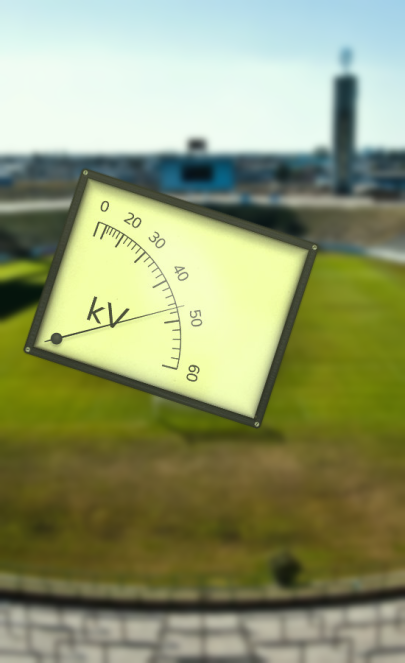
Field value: 47 kV
